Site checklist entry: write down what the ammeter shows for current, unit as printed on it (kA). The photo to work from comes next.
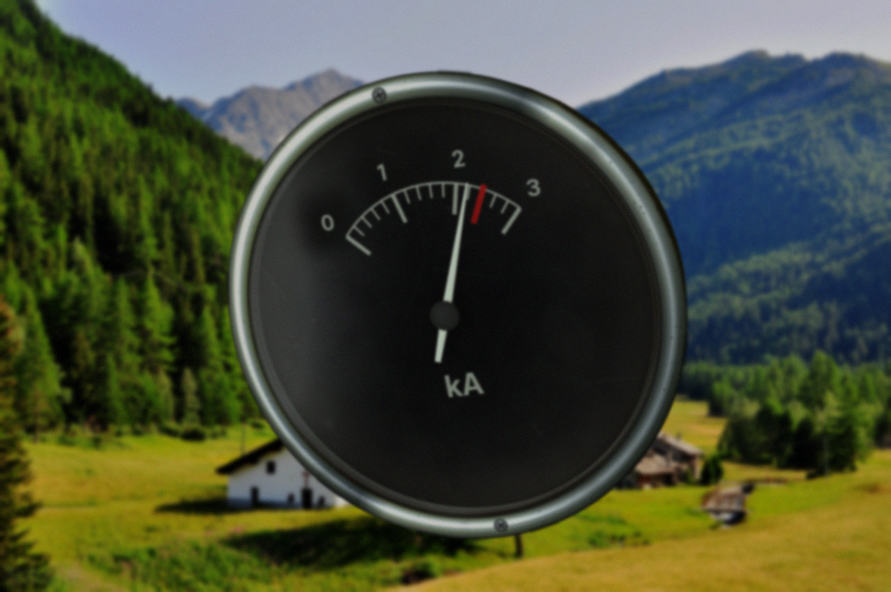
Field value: 2.2 kA
